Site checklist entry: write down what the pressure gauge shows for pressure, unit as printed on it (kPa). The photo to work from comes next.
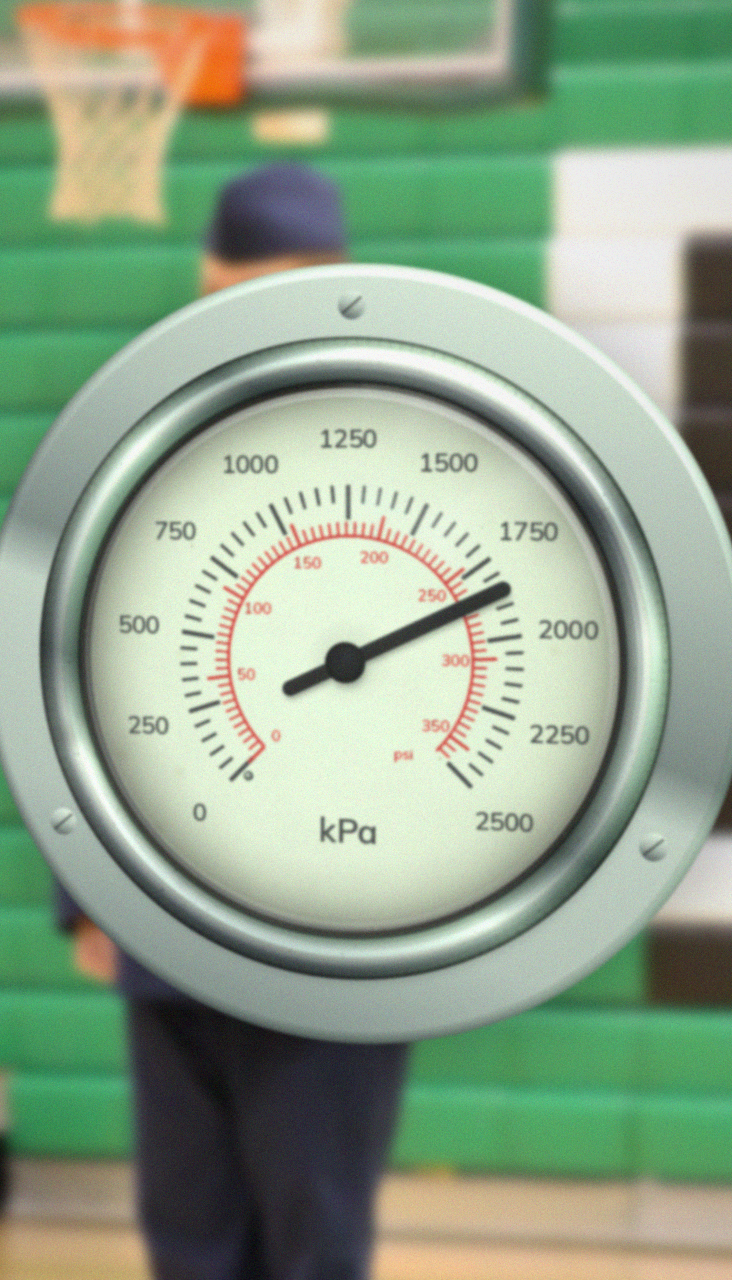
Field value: 1850 kPa
